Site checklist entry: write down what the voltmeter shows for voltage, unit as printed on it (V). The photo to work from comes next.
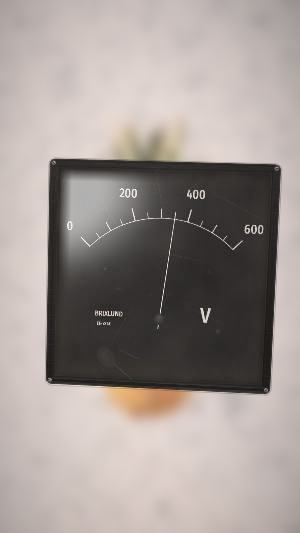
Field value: 350 V
